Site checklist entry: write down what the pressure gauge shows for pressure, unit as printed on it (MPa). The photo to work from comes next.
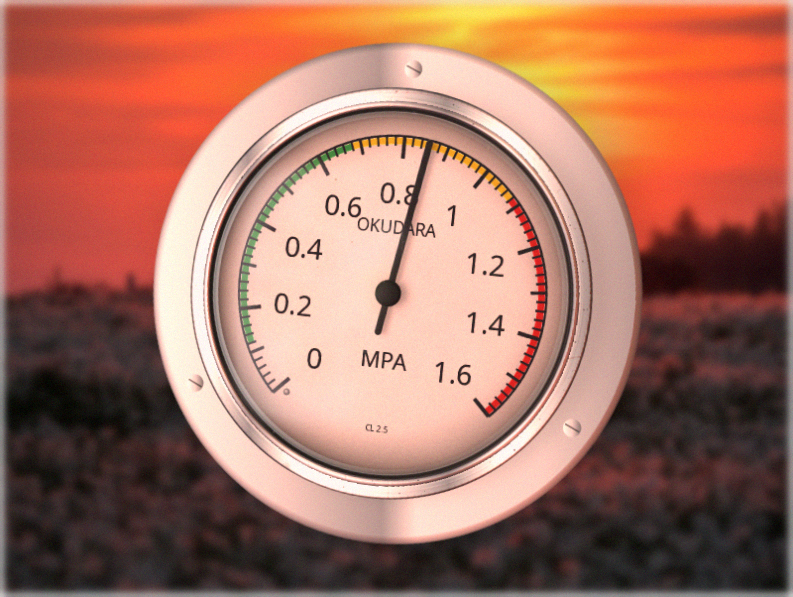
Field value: 0.86 MPa
